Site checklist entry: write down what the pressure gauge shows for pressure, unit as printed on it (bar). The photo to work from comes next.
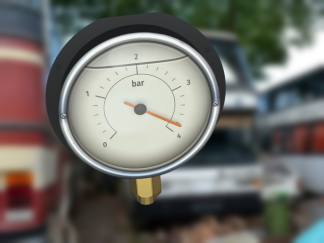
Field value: 3.8 bar
